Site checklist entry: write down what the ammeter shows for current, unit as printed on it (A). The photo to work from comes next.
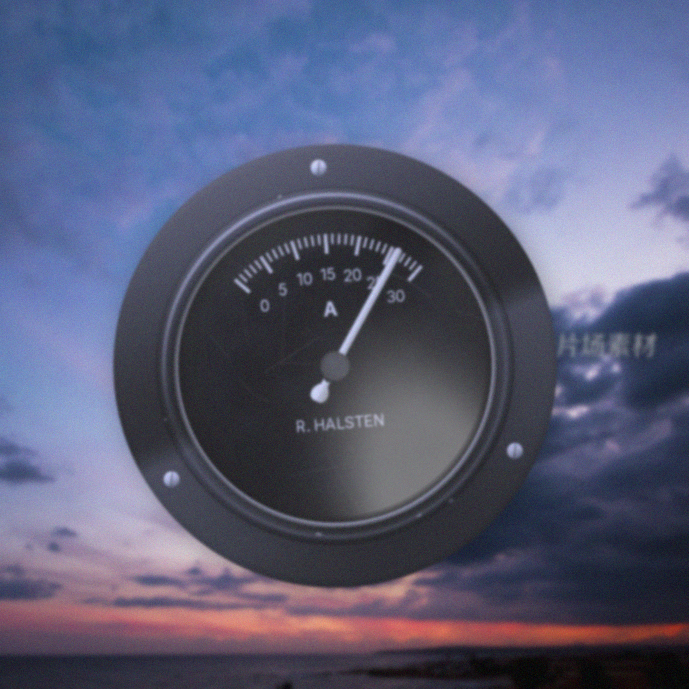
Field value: 26 A
